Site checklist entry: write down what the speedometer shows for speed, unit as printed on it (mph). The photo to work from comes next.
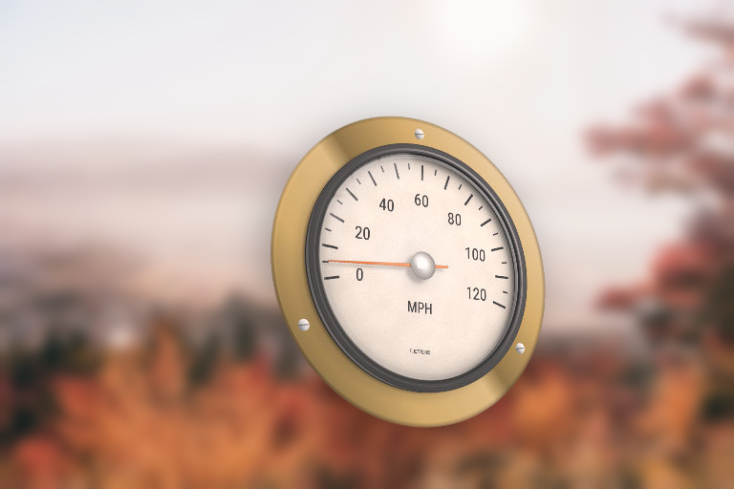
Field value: 5 mph
